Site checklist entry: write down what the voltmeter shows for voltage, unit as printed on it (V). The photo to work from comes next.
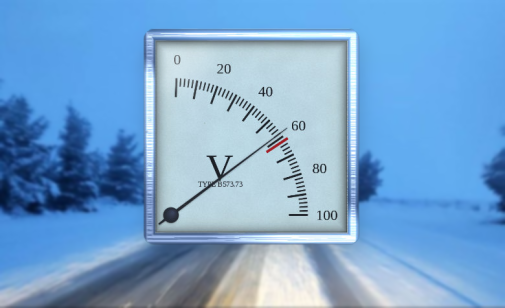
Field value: 58 V
